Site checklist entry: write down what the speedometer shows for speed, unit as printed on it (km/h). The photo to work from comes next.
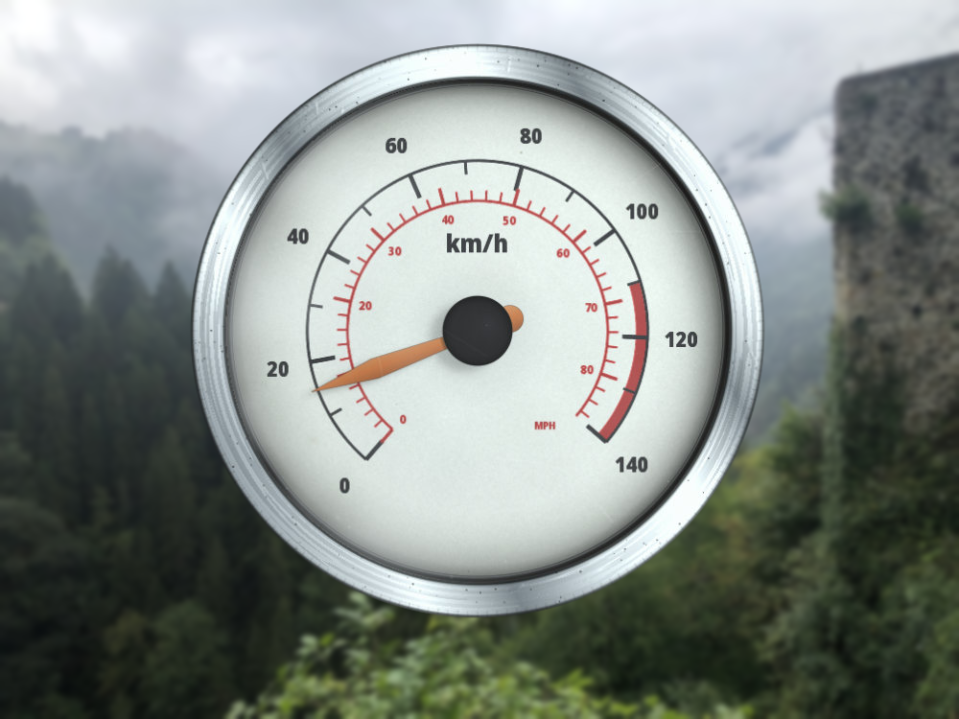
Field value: 15 km/h
